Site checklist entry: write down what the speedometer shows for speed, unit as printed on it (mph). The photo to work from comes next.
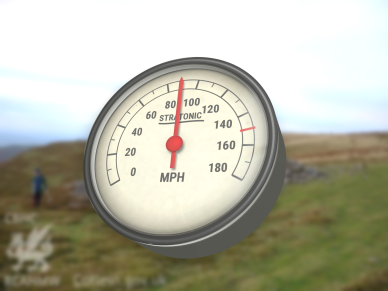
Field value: 90 mph
